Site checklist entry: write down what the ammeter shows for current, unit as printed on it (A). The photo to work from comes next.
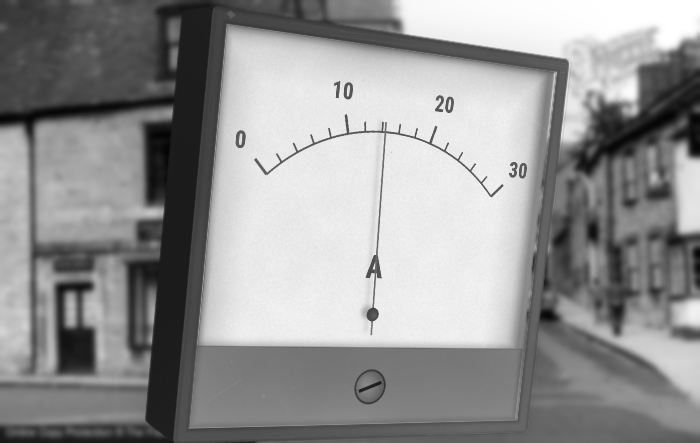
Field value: 14 A
